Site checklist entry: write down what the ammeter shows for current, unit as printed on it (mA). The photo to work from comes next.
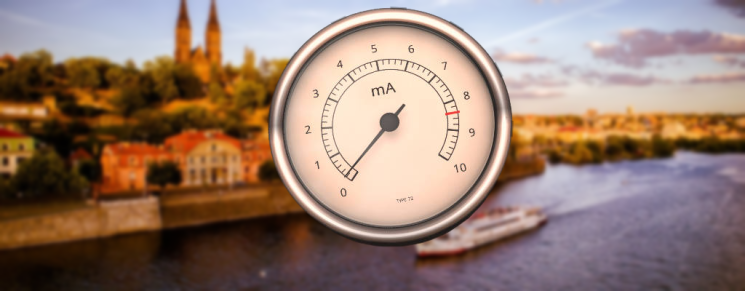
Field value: 0.2 mA
